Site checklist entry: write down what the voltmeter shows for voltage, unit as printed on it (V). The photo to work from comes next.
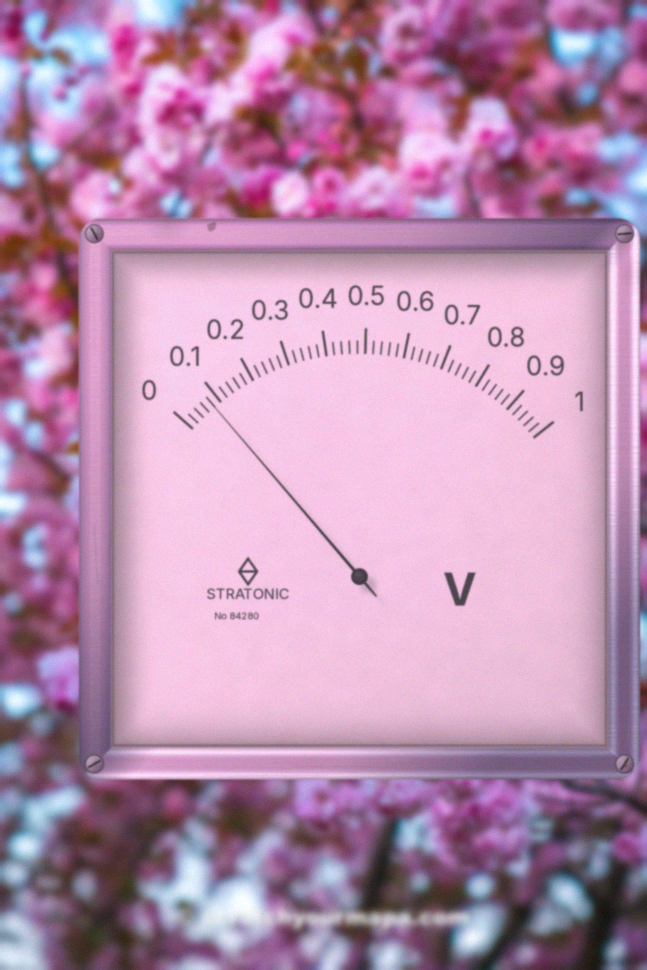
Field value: 0.08 V
